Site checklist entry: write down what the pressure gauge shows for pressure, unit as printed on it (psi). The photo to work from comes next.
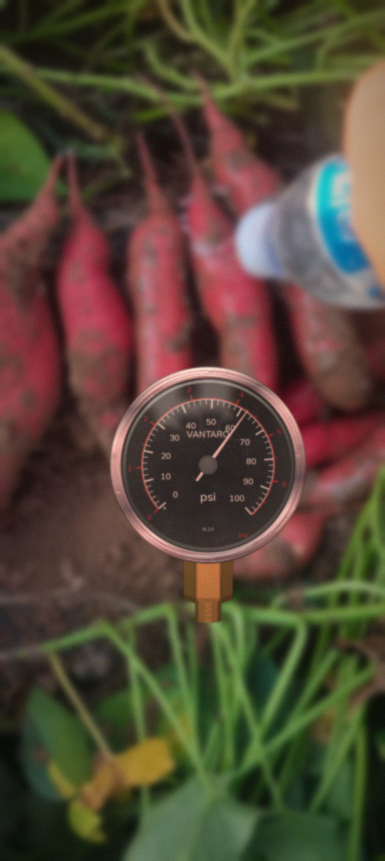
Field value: 62 psi
